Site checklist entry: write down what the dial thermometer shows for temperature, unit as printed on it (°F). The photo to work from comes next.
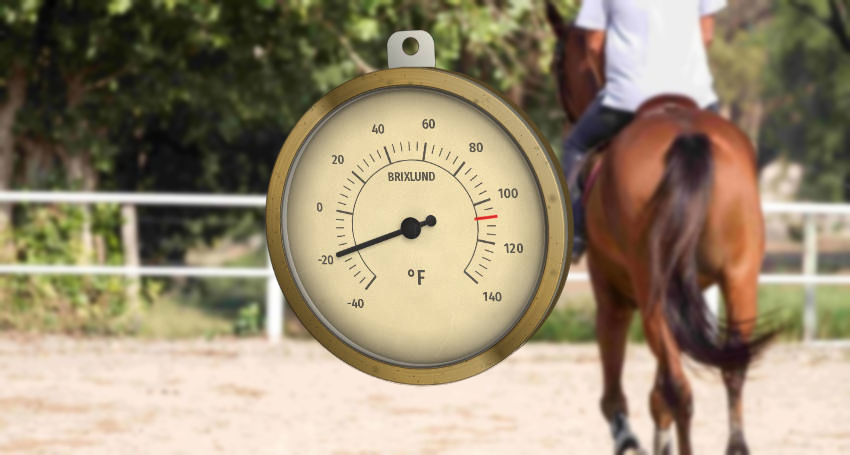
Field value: -20 °F
